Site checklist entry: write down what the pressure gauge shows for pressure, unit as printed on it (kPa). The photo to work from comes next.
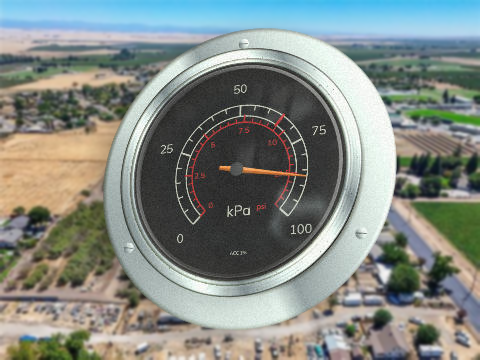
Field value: 87.5 kPa
